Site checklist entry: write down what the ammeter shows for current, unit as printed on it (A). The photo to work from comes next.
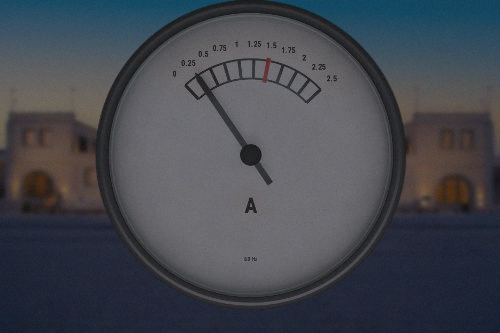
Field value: 0.25 A
